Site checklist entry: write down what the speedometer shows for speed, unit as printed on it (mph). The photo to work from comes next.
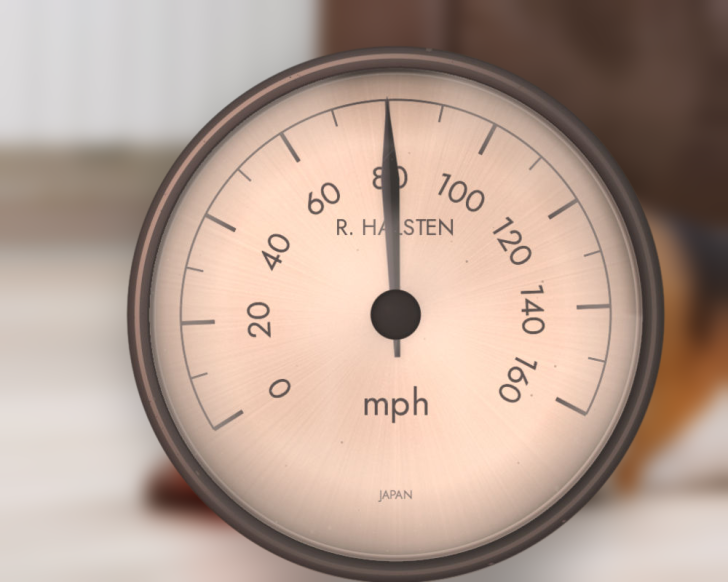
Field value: 80 mph
